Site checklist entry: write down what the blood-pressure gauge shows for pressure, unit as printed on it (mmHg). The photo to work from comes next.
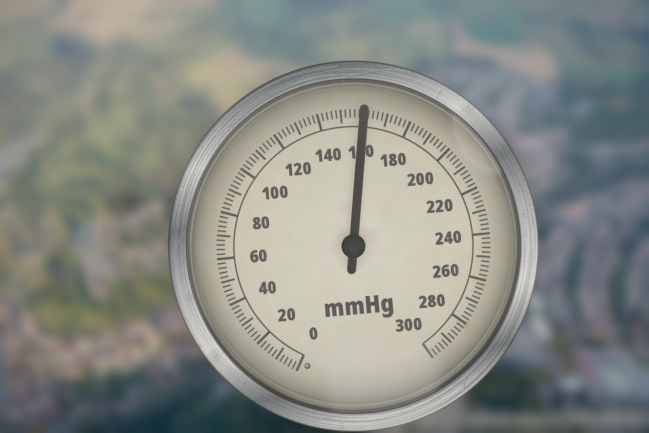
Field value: 160 mmHg
